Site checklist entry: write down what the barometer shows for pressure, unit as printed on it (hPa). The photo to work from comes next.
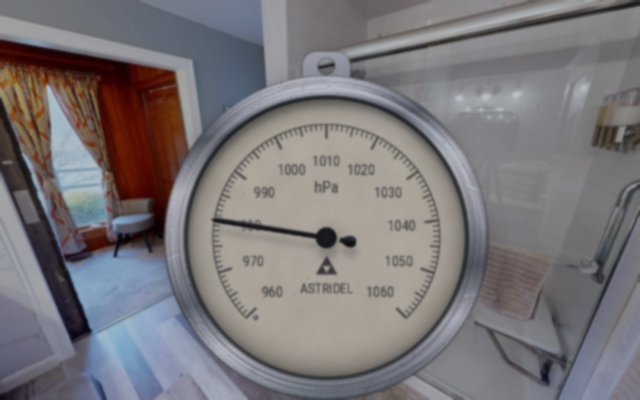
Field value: 980 hPa
